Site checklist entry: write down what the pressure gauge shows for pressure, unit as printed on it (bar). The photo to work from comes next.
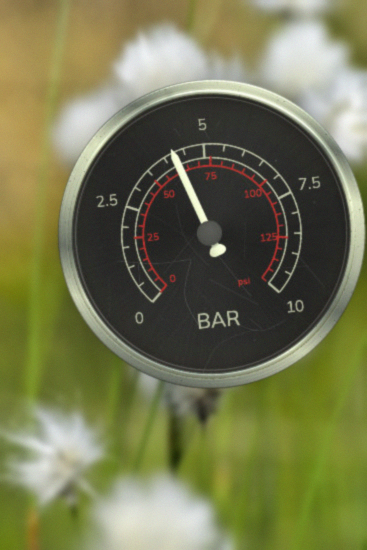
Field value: 4.25 bar
